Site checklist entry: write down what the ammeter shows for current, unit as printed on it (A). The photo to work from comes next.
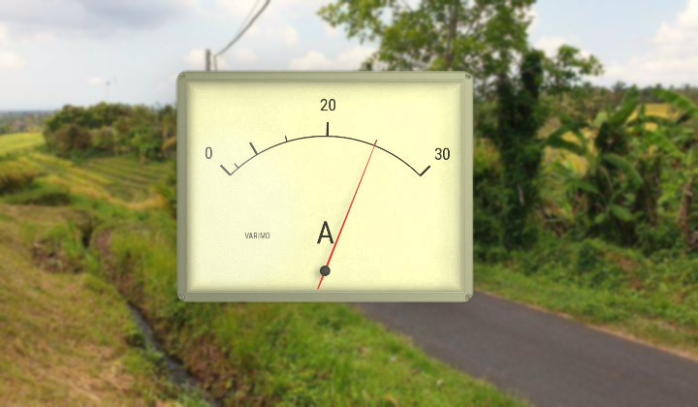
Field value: 25 A
